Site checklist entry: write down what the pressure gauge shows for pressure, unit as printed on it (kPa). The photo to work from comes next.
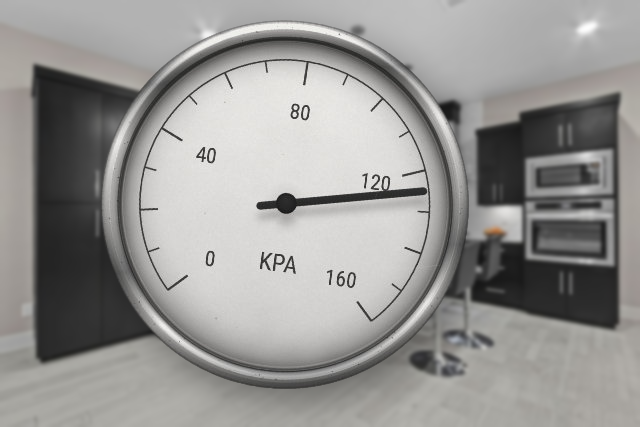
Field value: 125 kPa
